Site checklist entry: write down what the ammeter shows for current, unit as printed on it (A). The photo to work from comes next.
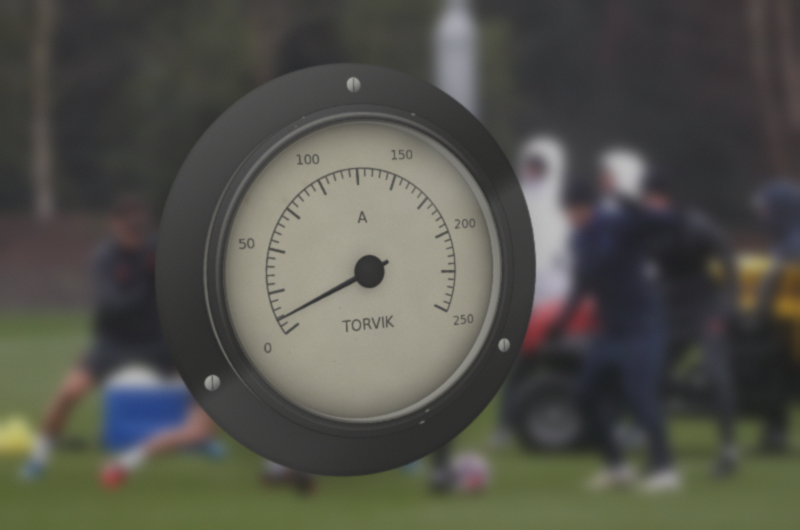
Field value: 10 A
